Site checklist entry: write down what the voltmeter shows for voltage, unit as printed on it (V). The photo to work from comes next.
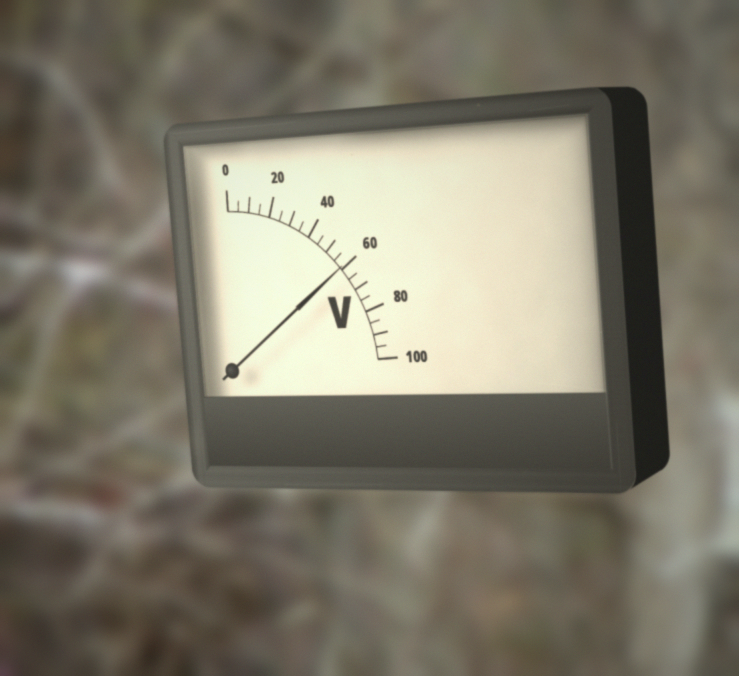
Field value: 60 V
